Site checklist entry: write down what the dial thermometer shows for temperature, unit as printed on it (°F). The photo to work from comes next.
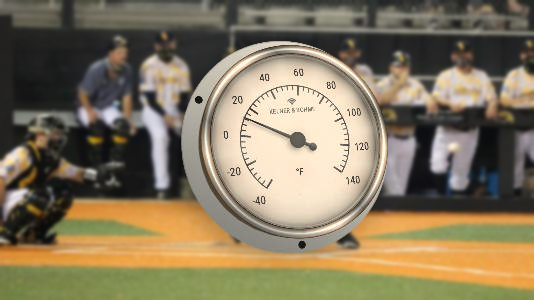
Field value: 12 °F
